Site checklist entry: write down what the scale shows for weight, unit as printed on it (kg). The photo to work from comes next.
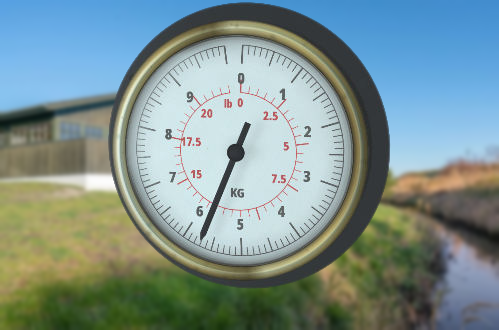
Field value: 5.7 kg
